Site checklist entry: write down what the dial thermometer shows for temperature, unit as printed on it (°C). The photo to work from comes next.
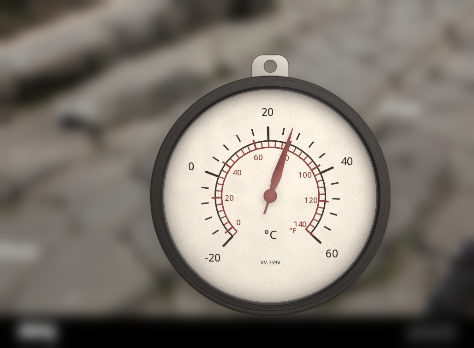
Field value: 26 °C
